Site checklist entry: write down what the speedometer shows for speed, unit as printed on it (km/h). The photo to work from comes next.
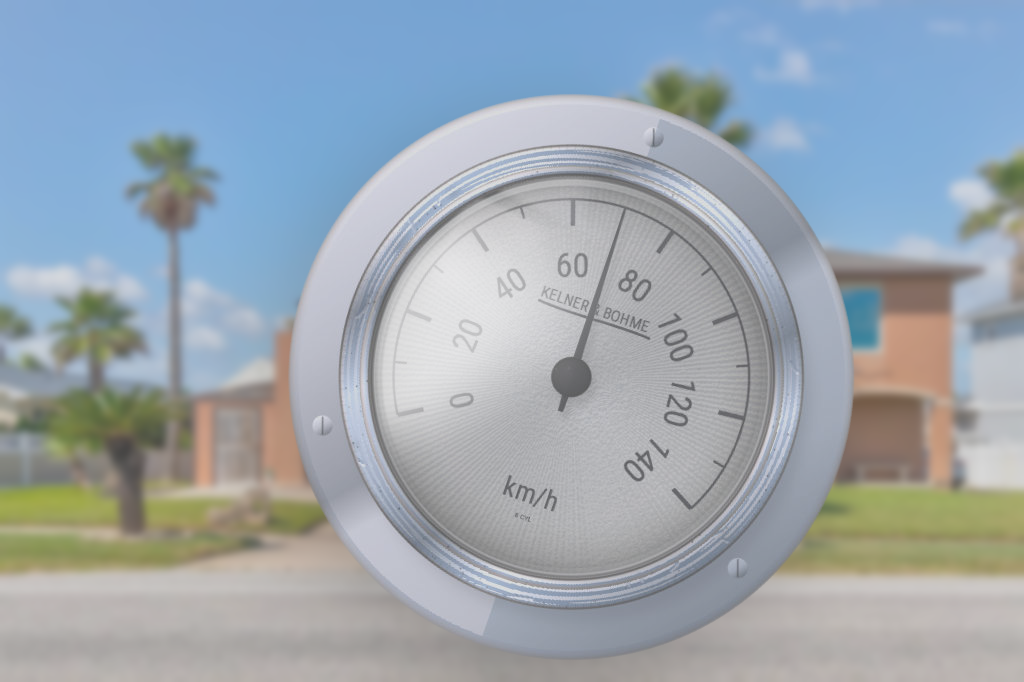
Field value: 70 km/h
